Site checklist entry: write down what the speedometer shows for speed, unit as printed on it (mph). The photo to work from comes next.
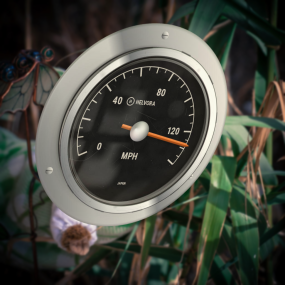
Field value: 127.5 mph
